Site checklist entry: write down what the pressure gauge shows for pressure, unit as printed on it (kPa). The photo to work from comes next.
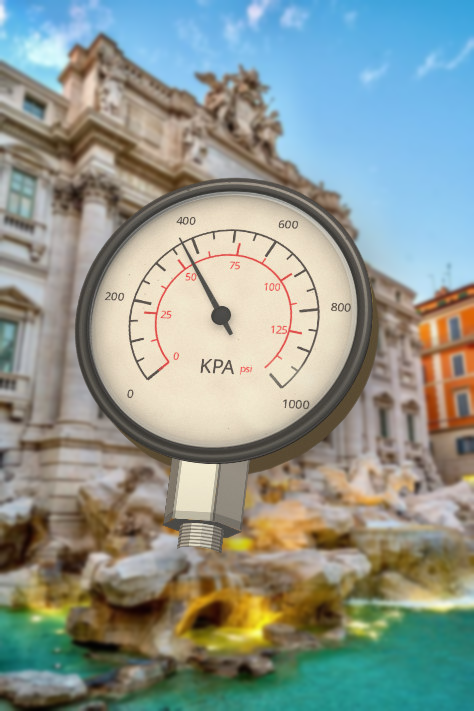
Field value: 375 kPa
